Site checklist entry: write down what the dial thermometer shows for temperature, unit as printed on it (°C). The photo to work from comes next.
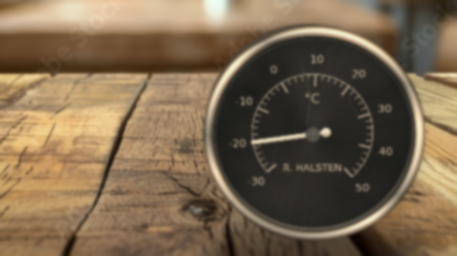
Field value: -20 °C
